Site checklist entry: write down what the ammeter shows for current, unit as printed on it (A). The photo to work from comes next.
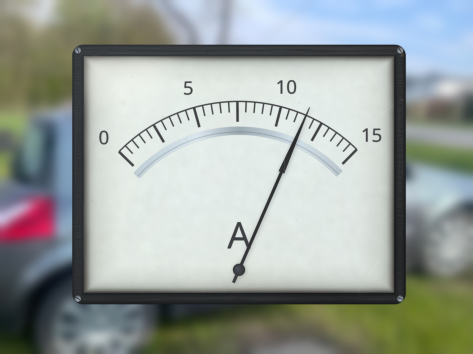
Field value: 11.5 A
